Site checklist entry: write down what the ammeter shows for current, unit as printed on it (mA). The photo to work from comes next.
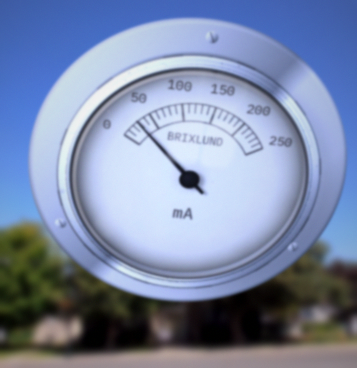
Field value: 30 mA
